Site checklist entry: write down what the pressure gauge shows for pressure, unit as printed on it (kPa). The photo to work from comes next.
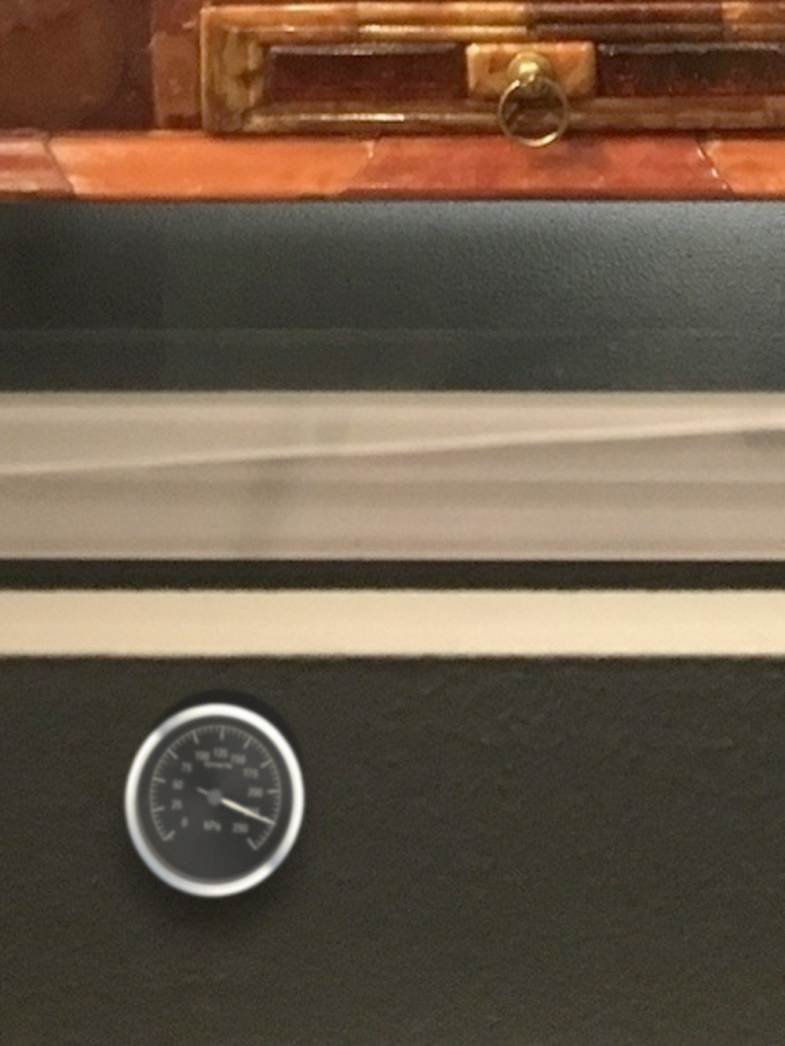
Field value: 225 kPa
